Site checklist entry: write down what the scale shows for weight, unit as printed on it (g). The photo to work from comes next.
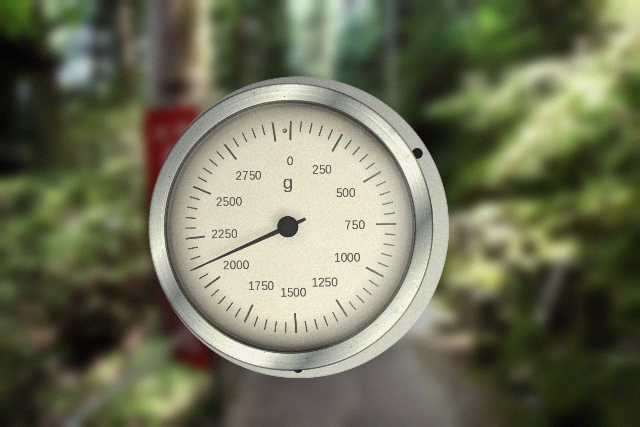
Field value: 2100 g
